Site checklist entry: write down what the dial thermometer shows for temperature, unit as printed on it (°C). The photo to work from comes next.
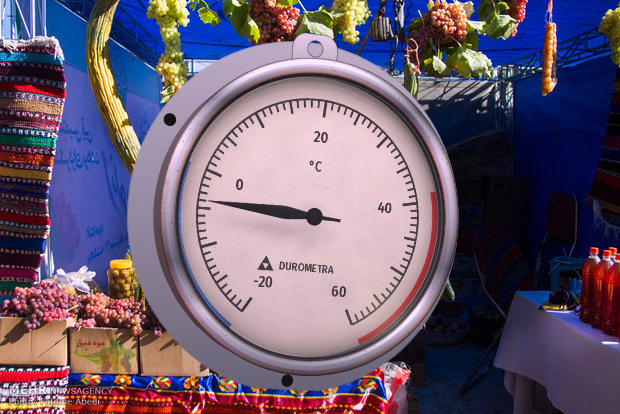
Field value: -4 °C
